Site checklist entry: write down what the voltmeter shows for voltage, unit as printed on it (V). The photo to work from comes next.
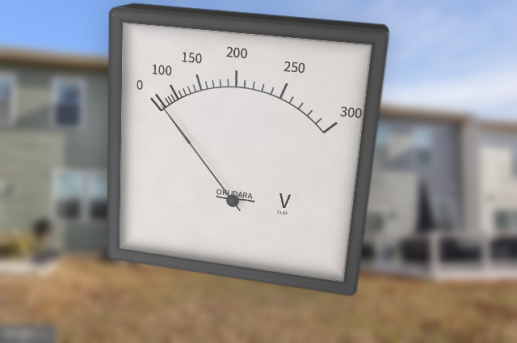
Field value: 50 V
